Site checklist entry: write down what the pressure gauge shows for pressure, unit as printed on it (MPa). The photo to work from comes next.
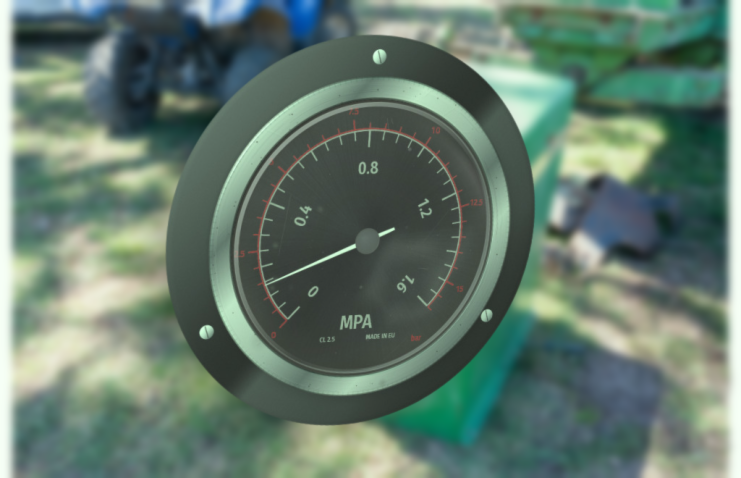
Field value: 0.15 MPa
